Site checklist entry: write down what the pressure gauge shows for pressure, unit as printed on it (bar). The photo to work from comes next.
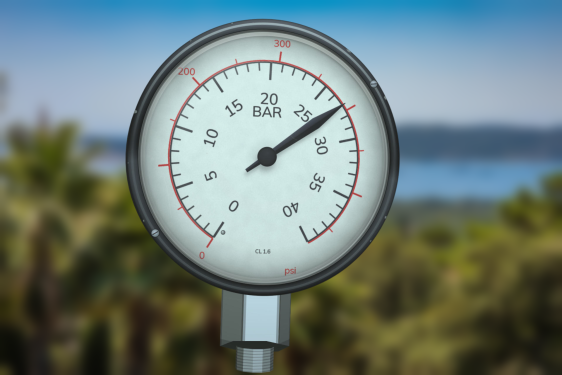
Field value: 27 bar
